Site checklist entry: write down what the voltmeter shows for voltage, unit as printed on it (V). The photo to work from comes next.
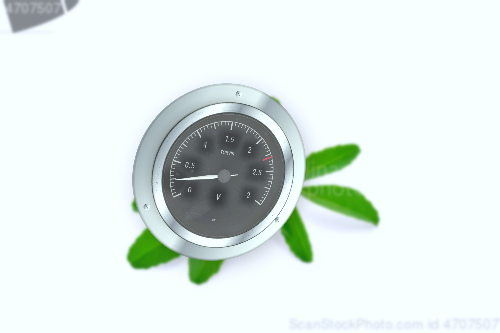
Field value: 0.25 V
